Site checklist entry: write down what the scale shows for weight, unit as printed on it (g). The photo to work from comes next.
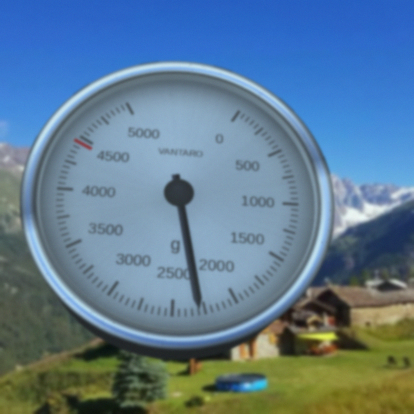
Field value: 2300 g
